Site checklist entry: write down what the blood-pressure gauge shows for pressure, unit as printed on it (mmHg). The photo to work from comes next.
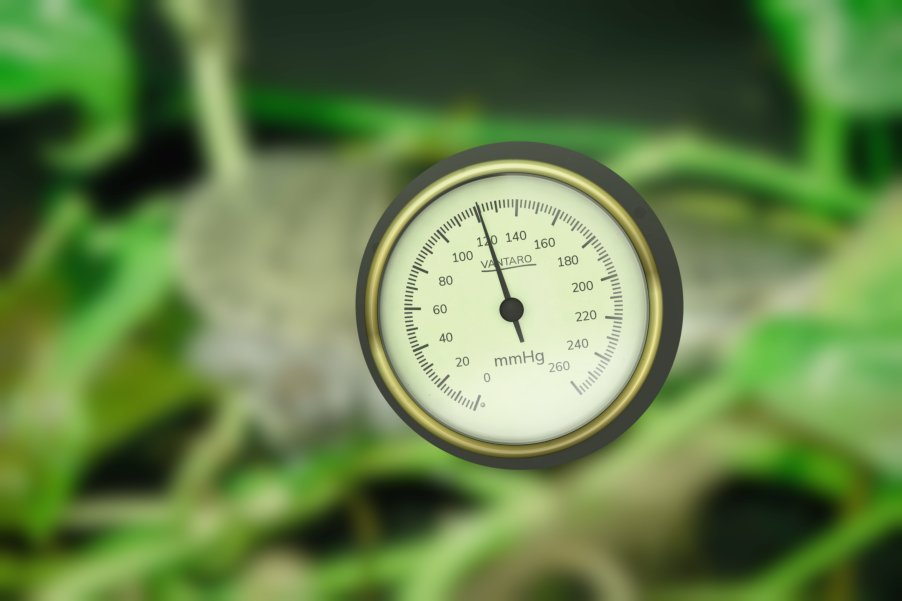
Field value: 122 mmHg
